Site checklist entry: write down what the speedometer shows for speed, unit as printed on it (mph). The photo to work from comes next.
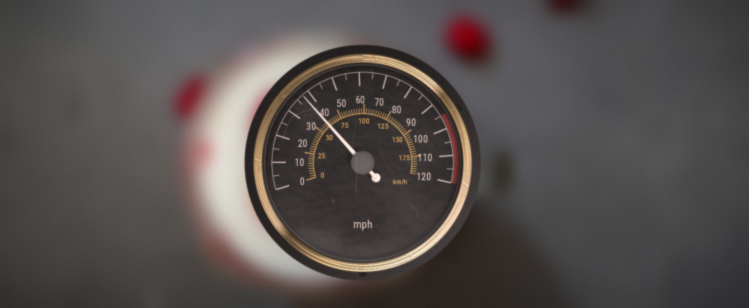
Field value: 37.5 mph
